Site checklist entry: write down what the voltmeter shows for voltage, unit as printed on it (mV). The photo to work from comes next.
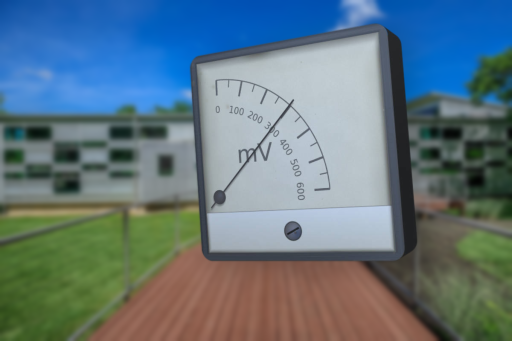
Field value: 300 mV
